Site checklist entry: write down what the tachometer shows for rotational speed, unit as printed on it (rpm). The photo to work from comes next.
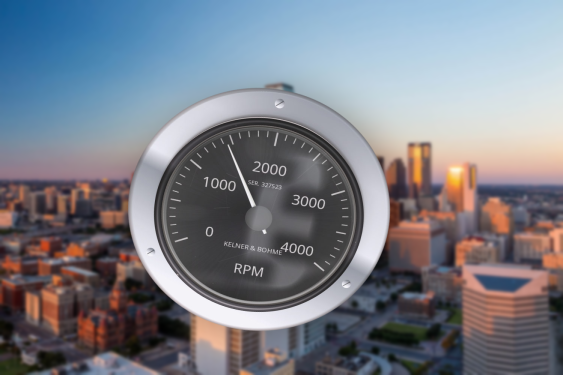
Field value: 1450 rpm
